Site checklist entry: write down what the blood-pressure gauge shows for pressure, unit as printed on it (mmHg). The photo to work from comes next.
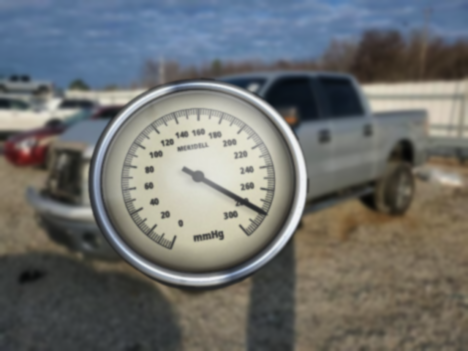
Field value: 280 mmHg
